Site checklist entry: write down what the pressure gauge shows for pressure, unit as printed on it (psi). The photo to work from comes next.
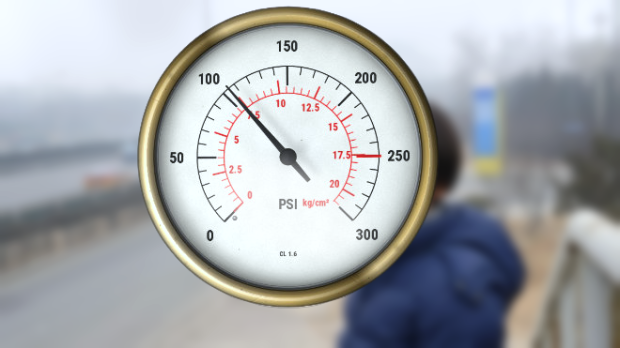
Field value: 105 psi
